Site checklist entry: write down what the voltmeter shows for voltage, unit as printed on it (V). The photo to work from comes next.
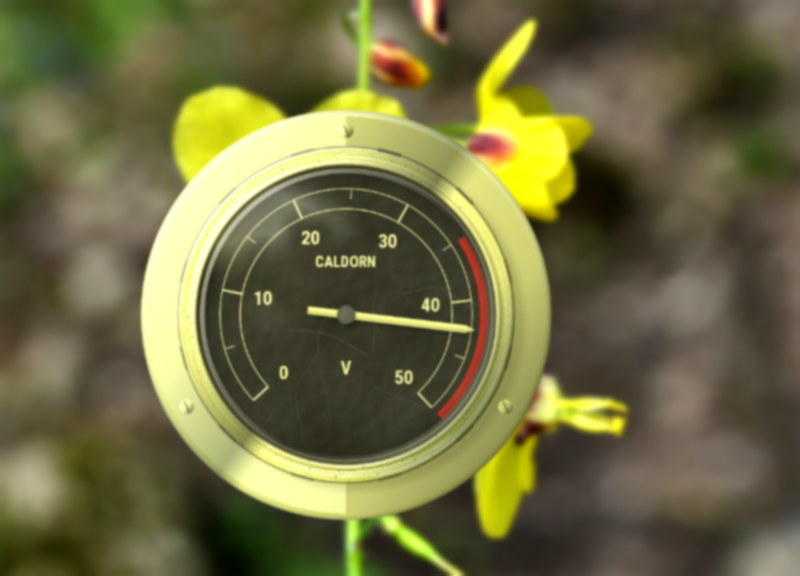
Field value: 42.5 V
